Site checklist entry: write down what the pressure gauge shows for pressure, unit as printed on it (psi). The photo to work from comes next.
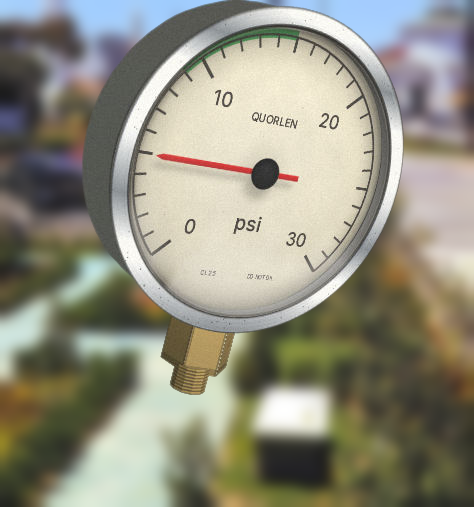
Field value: 5 psi
